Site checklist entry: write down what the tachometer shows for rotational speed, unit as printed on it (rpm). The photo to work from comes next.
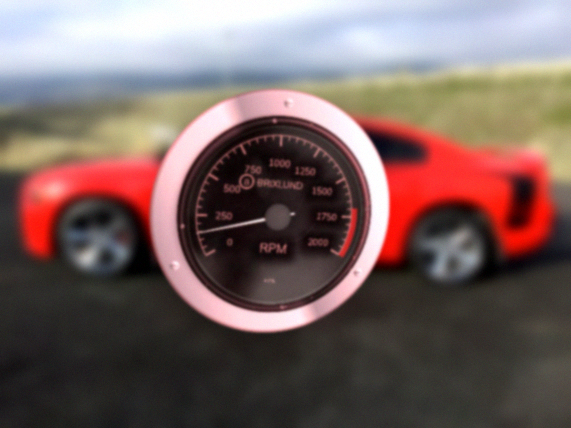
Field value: 150 rpm
